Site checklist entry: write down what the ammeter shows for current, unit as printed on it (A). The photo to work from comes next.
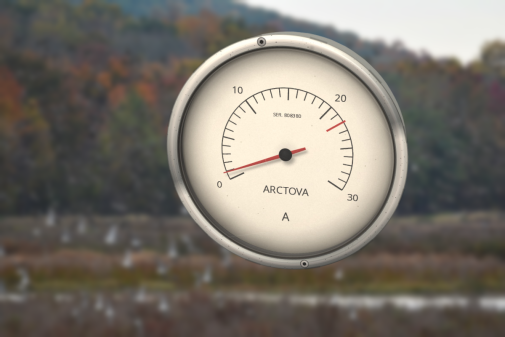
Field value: 1 A
